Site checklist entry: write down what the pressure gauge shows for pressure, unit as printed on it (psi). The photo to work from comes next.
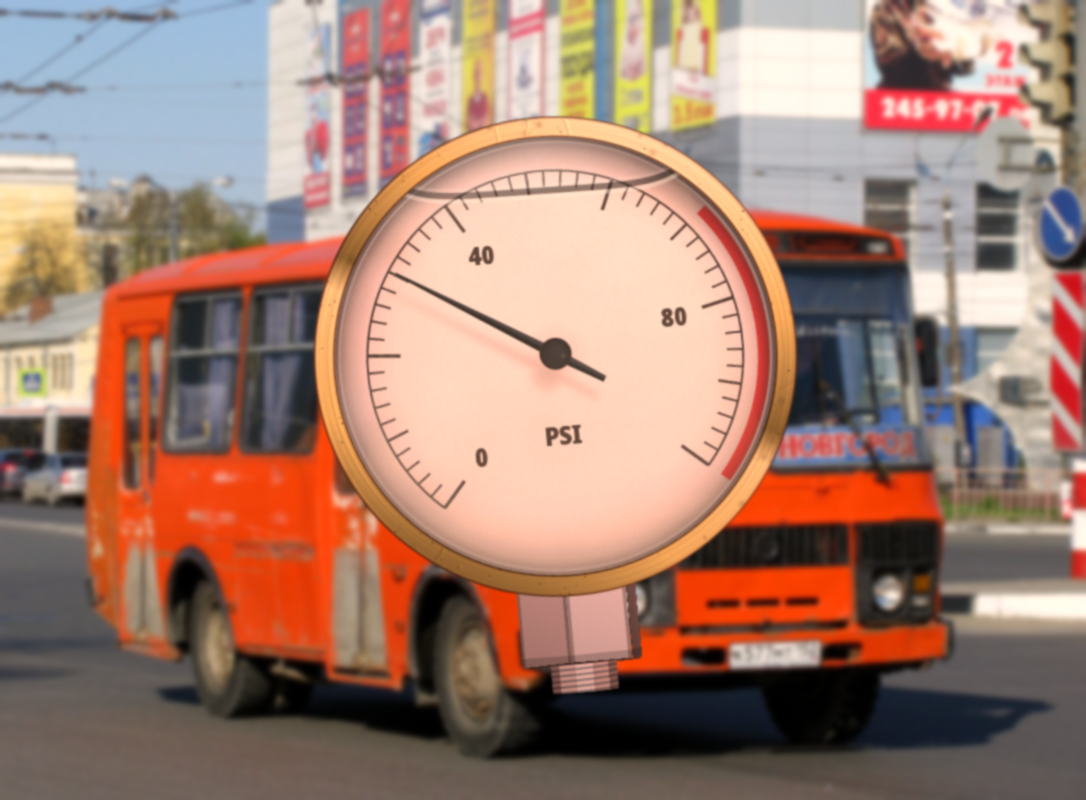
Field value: 30 psi
